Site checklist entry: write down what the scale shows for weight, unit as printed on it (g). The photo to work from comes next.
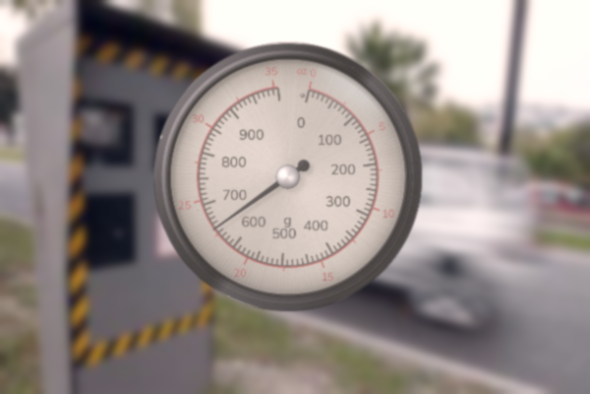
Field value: 650 g
